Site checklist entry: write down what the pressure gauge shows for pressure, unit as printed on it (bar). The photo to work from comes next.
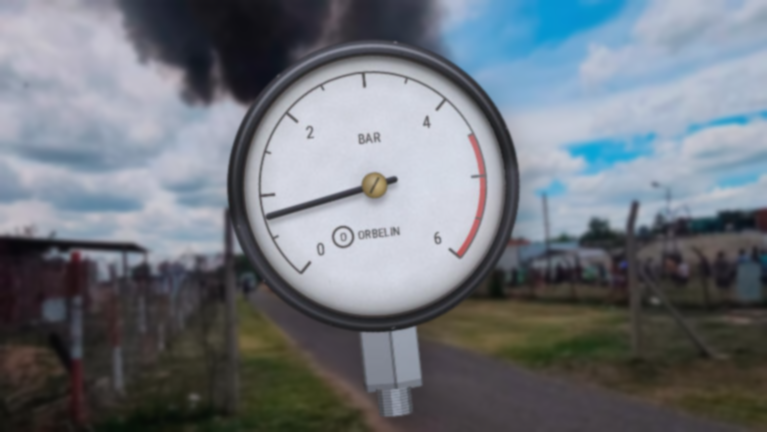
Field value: 0.75 bar
